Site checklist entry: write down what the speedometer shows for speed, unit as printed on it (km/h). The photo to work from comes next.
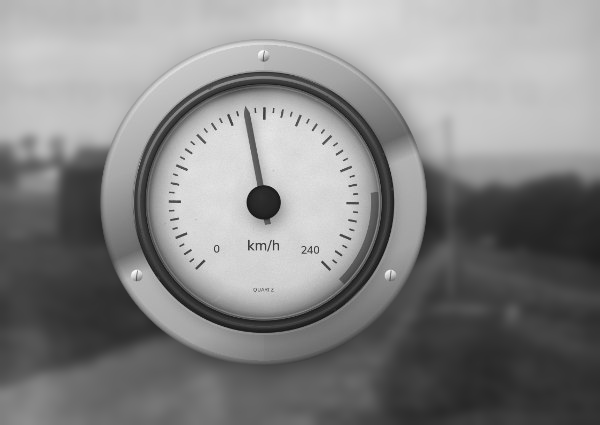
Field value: 110 km/h
